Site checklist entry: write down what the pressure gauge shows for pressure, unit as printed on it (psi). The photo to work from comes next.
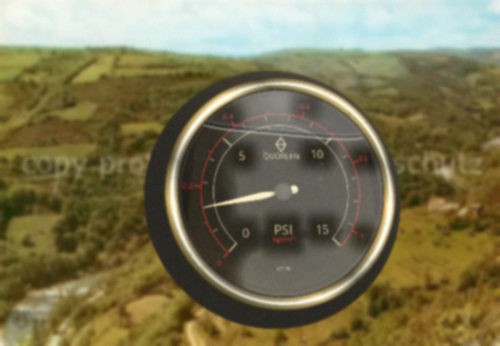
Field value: 2 psi
